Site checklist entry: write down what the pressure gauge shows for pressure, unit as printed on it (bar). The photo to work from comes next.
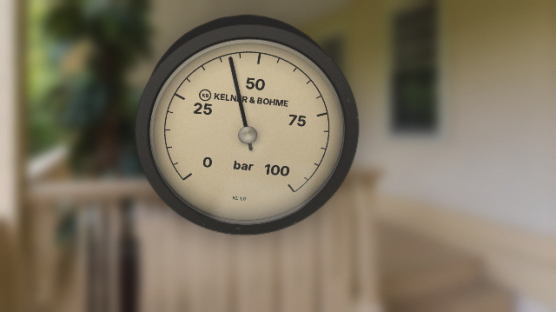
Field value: 42.5 bar
